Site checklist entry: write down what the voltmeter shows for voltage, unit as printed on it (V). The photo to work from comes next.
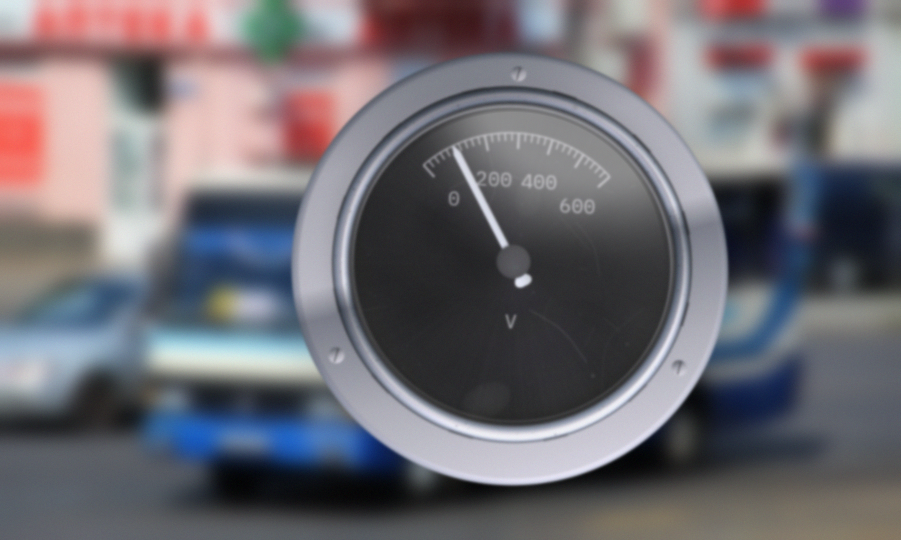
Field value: 100 V
